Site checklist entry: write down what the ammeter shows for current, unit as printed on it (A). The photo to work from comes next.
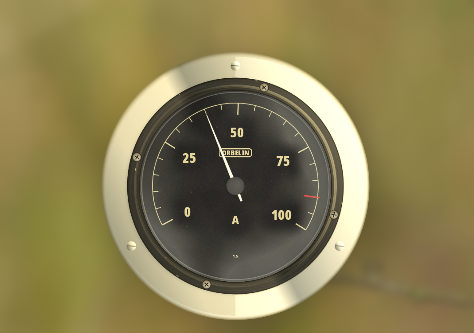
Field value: 40 A
